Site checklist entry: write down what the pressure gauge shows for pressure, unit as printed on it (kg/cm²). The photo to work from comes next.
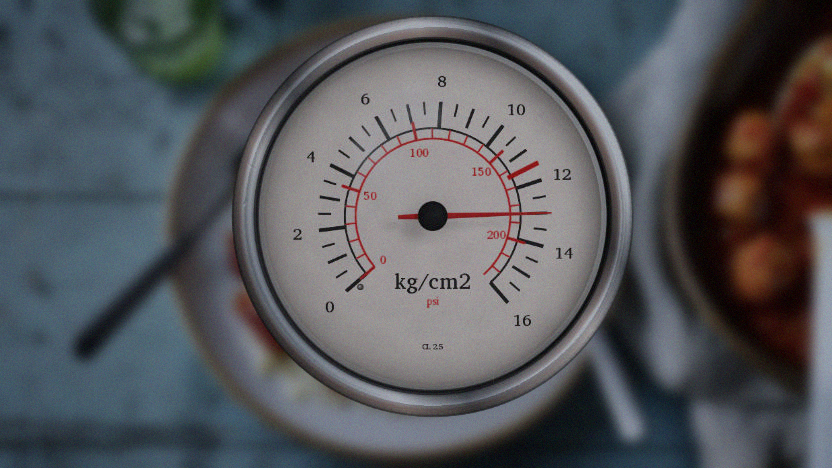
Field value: 13 kg/cm²
